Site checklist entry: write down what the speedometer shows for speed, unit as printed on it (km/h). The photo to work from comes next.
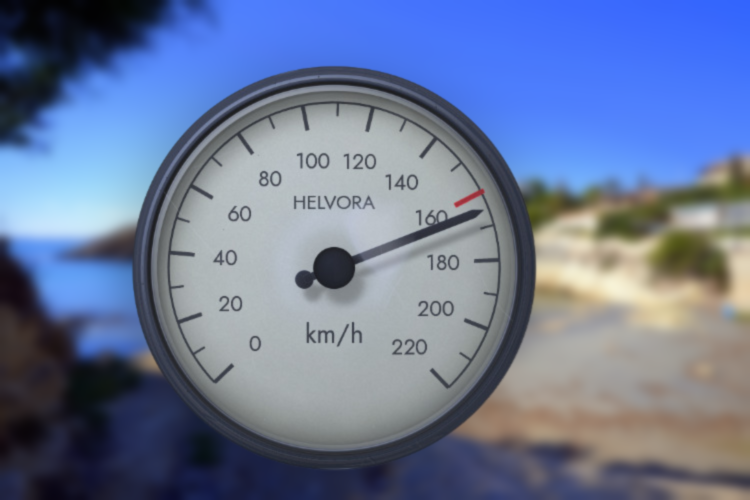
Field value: 165 km/h
